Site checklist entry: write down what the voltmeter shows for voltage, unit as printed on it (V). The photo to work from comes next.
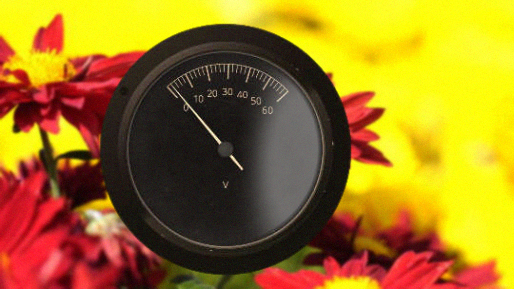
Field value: 2 V
